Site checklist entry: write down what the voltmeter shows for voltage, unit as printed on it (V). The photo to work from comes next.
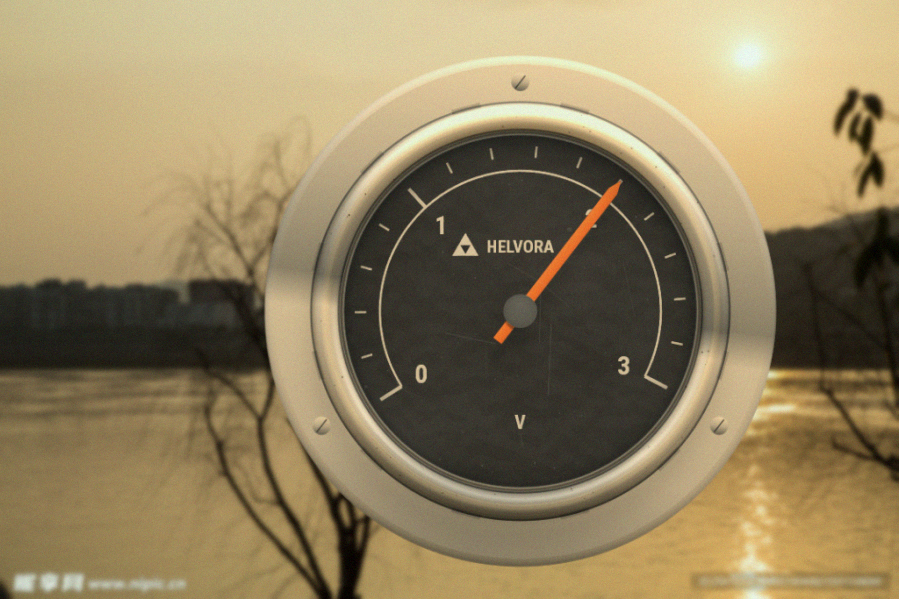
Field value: 2 V
